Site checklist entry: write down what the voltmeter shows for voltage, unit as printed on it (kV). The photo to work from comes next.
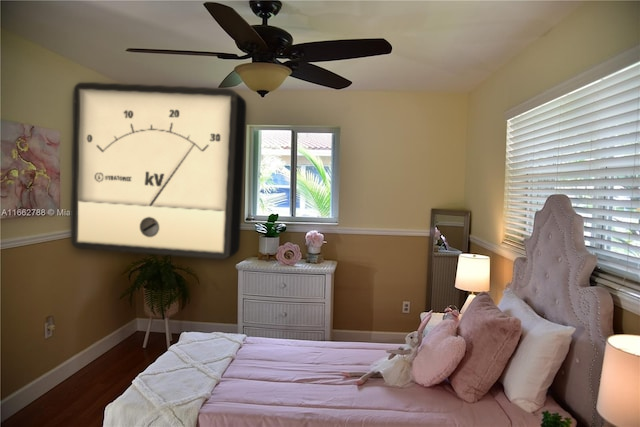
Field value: 27.5 kV
